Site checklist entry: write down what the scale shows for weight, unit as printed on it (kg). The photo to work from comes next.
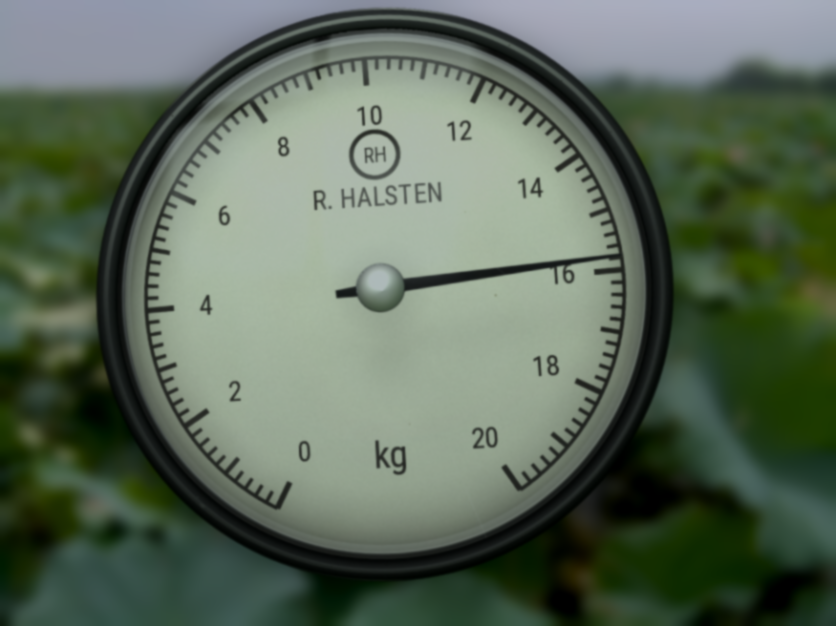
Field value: 15.8 kg
